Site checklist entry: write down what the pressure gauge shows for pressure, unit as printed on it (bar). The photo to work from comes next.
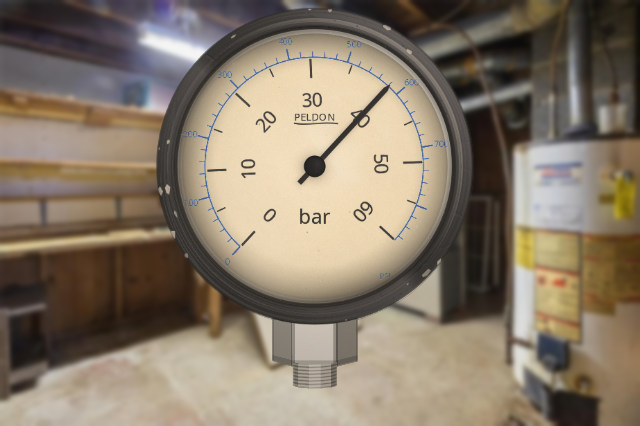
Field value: 40 bar
